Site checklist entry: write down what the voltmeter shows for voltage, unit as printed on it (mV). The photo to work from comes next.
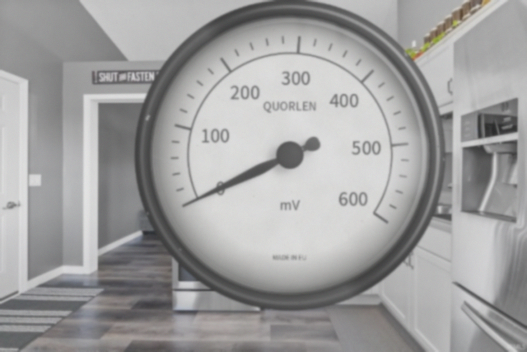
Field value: 0 mV
